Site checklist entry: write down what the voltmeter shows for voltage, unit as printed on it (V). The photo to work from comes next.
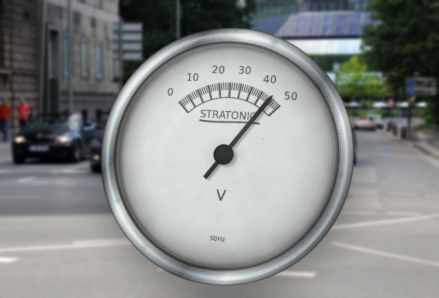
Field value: 45 V
